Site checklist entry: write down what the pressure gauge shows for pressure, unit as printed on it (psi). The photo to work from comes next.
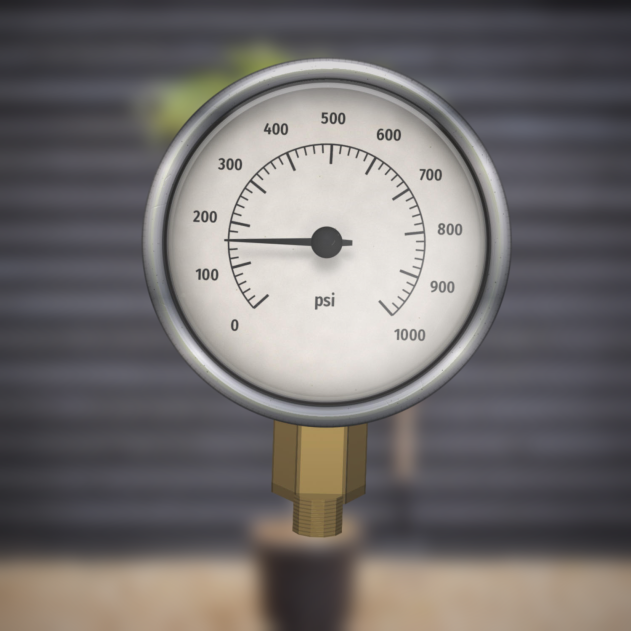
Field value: 160 psi
